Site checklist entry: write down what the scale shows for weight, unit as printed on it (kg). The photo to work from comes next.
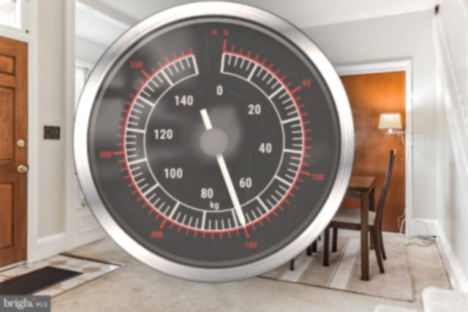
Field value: 68 kg
